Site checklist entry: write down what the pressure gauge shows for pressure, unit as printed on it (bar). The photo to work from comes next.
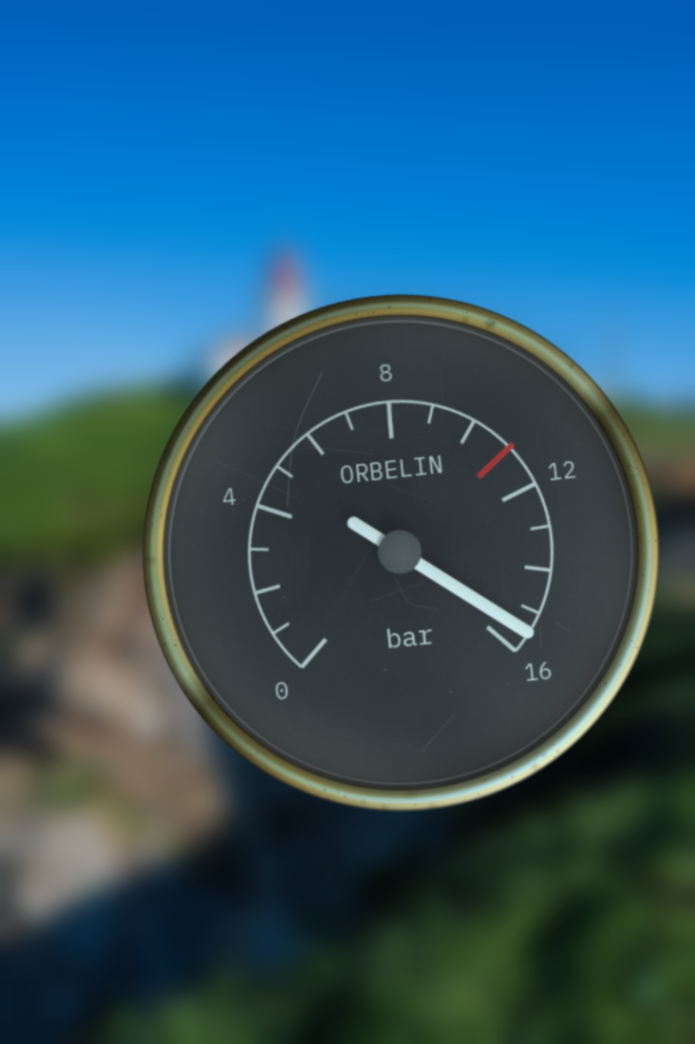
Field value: 15.5 bar
